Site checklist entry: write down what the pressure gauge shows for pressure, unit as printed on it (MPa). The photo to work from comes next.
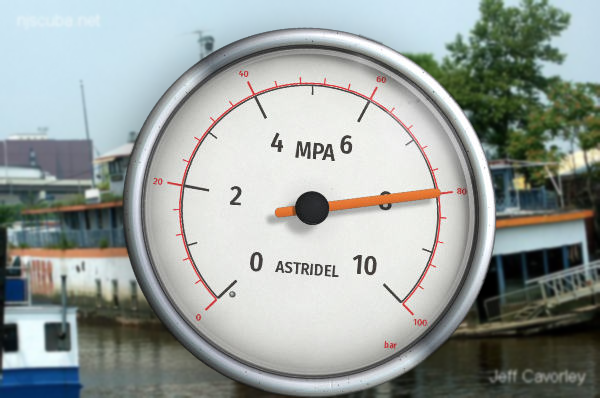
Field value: 8 MPa
